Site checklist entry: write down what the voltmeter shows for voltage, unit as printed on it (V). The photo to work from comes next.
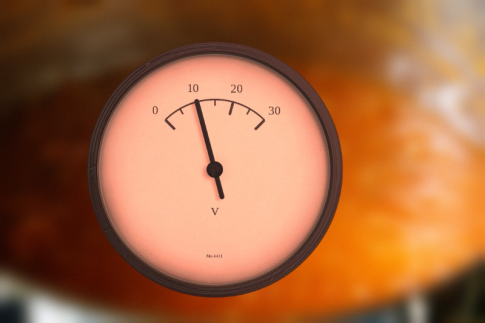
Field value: 10 V
